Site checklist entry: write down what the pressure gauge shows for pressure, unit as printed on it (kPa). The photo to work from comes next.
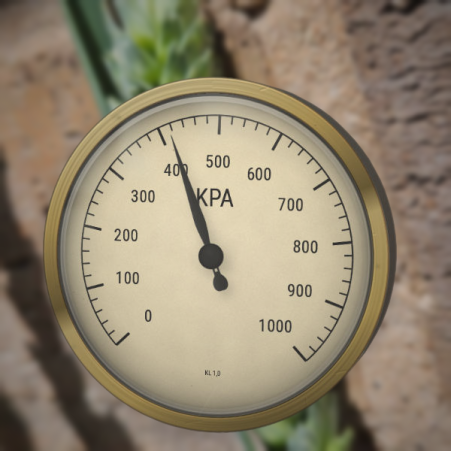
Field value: 420 kPa
